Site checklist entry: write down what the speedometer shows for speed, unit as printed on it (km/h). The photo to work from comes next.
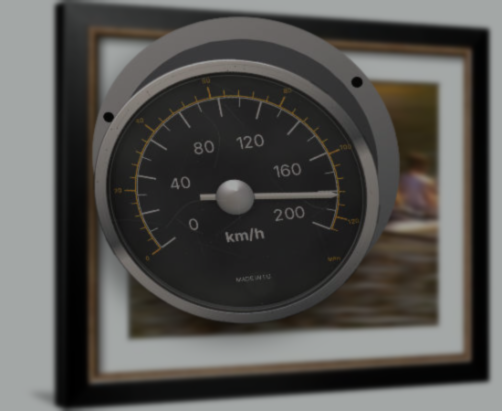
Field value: 180 km/h
